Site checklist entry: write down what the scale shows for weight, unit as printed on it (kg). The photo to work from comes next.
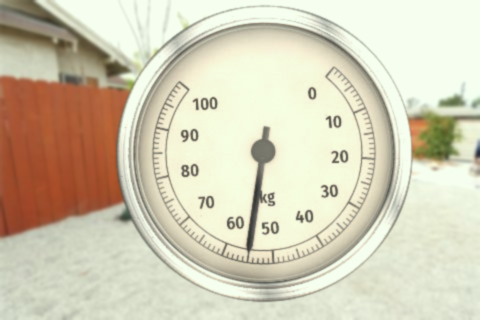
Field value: 55 kg
